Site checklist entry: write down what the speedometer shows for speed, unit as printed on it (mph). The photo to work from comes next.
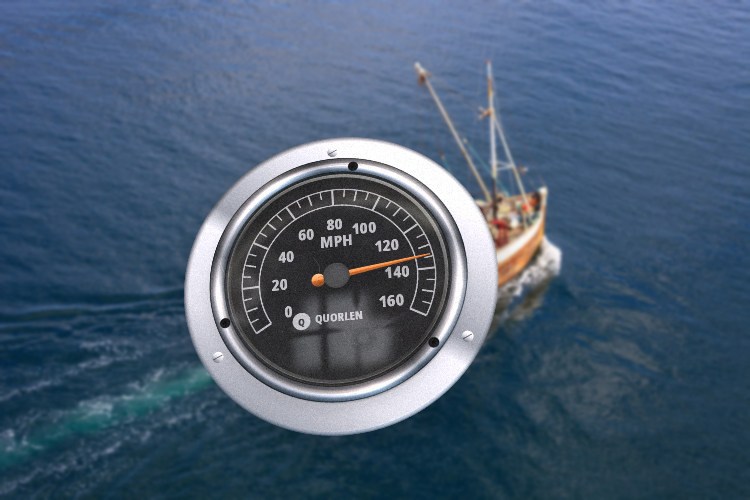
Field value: 135 mph
